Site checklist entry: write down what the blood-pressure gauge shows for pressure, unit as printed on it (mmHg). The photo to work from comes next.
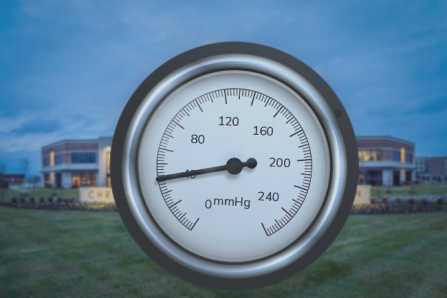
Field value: 40 mmHg
